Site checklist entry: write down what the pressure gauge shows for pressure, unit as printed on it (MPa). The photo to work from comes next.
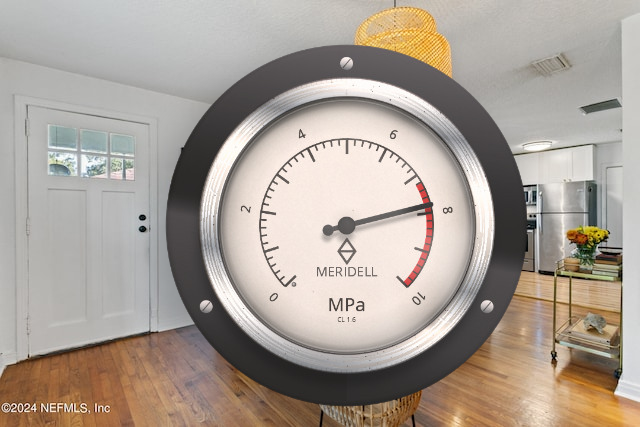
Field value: 7.8 MPa
